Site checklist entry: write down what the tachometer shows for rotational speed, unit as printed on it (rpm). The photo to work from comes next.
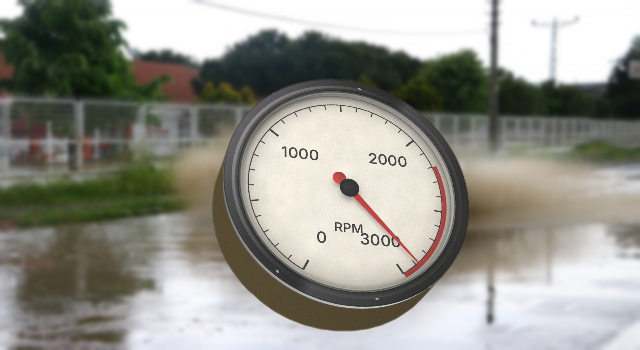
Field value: 2900 rpm
